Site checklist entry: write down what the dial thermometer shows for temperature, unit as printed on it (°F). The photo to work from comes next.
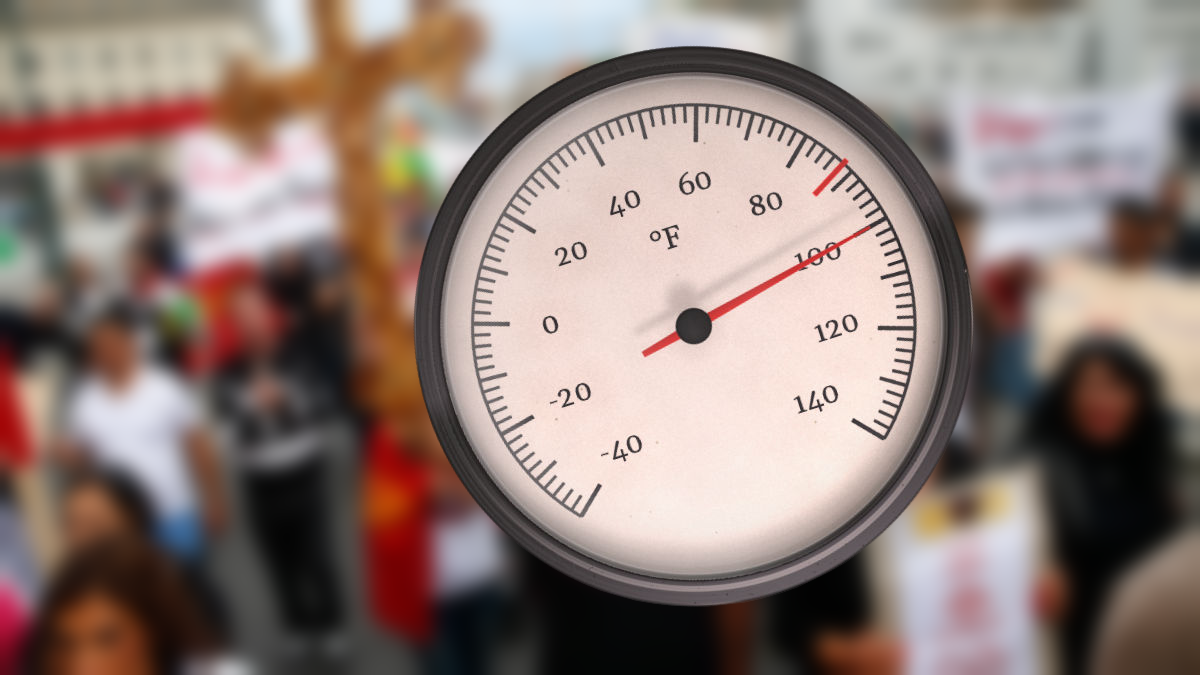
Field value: 100 °F
